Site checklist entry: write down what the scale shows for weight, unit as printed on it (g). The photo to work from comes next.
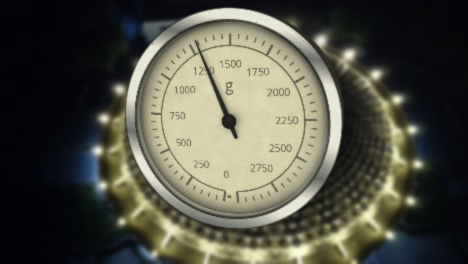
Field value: 1300 g
